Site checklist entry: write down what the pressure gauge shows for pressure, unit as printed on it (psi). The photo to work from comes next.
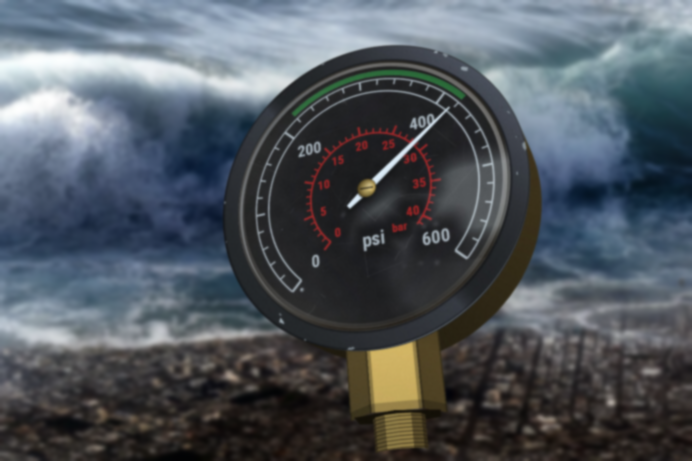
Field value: 420 psi
